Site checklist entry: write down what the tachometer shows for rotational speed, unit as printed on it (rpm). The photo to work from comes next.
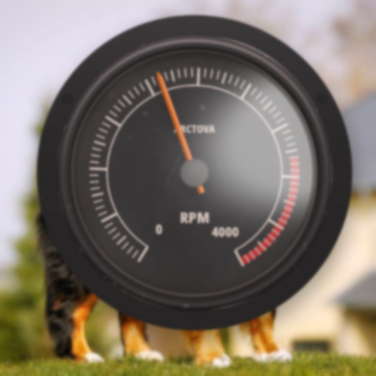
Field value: 1700 rpm
